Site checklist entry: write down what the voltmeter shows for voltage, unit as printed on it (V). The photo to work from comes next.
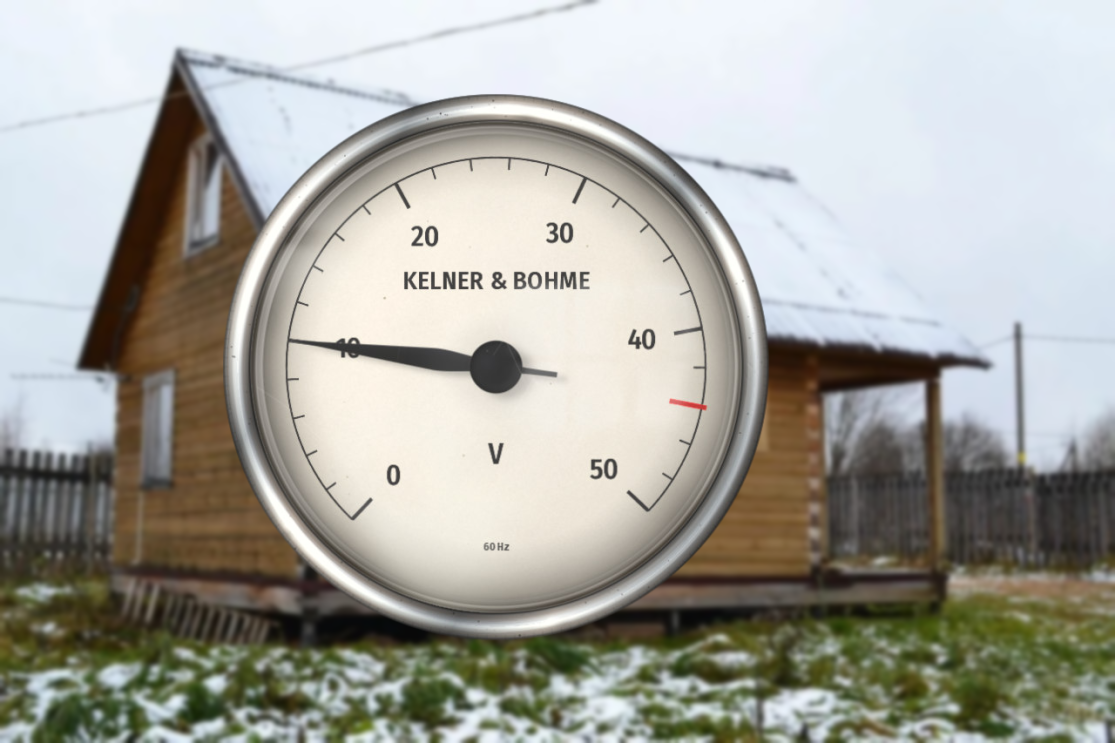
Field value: 10 V
